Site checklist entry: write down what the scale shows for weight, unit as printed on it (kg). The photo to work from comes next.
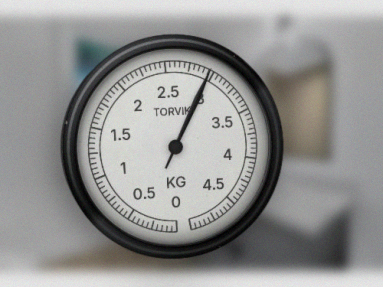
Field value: 2.95 kg
